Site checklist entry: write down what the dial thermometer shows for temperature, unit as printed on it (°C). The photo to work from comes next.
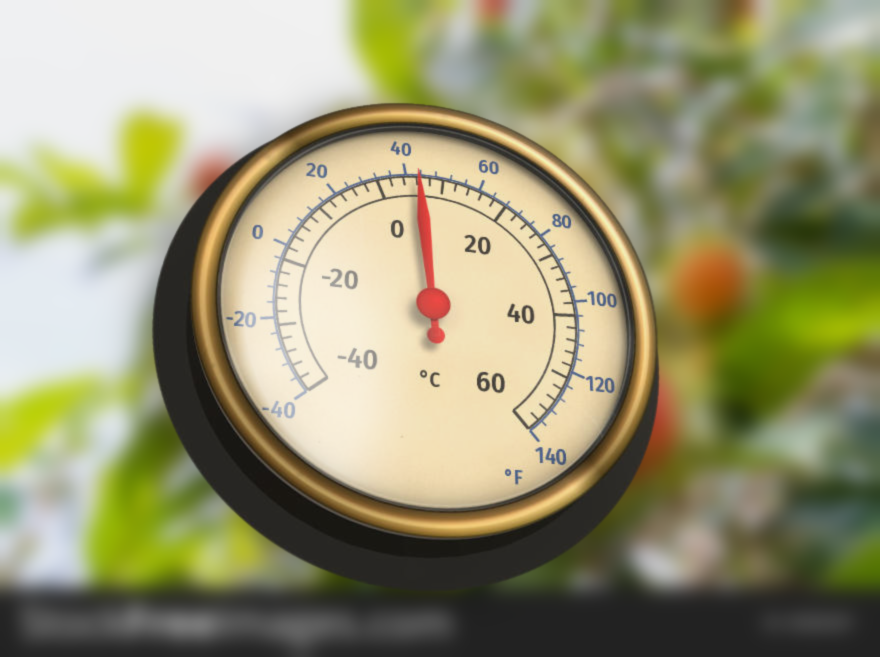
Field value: 6 °C
